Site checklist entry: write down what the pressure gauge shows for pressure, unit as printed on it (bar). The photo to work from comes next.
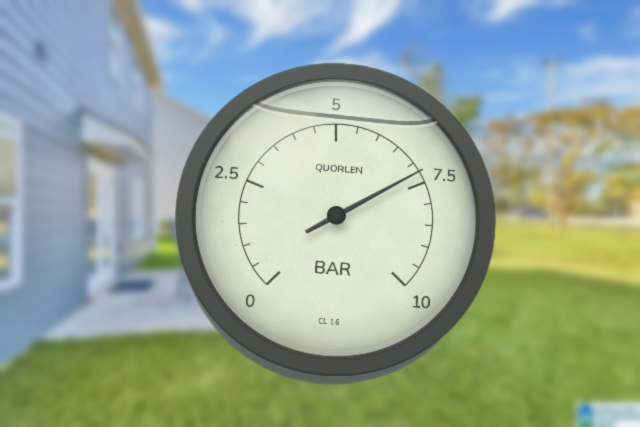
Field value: 7.25 bar
